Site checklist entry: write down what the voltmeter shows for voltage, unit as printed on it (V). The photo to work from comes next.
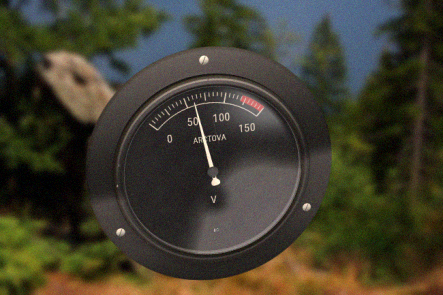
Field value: 60 V
